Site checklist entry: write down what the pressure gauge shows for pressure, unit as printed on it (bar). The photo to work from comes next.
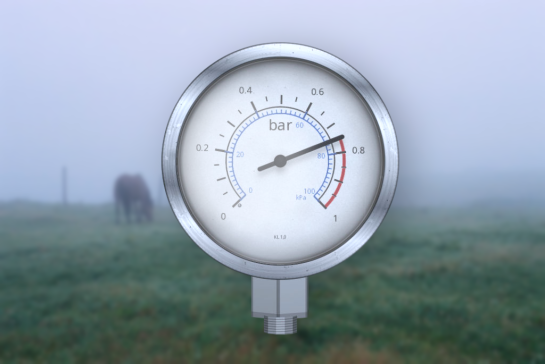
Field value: 0.75 bar
